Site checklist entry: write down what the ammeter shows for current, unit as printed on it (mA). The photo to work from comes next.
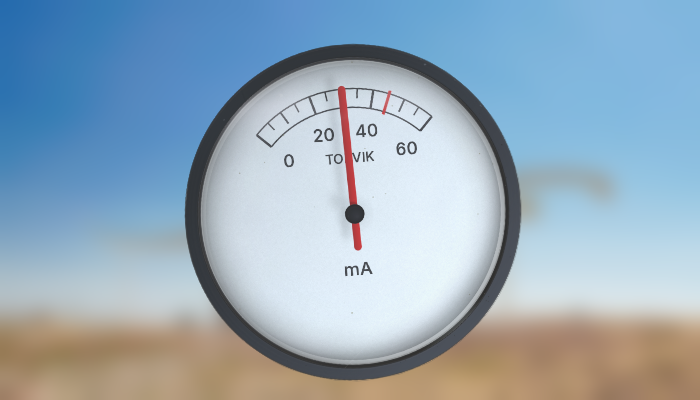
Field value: 30 mA
